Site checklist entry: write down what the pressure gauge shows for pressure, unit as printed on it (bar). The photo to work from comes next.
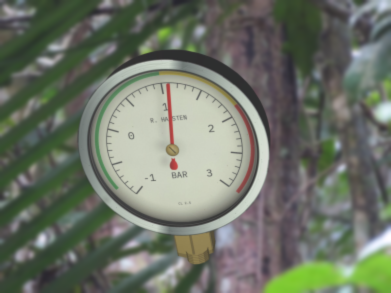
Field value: 1.1 bar
